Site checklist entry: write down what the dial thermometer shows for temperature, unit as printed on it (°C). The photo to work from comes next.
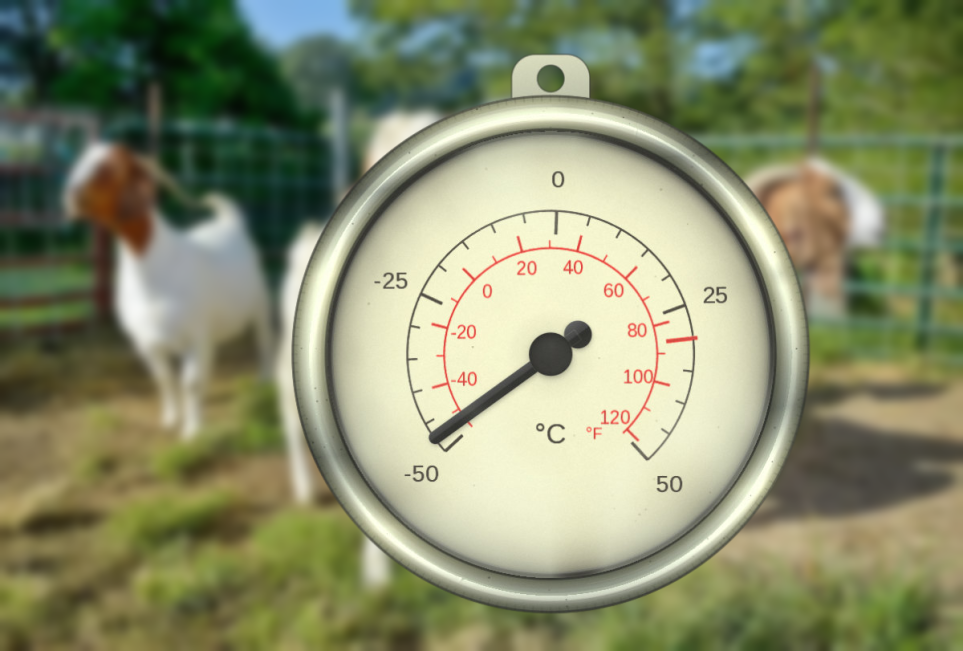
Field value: -47.5 °C
